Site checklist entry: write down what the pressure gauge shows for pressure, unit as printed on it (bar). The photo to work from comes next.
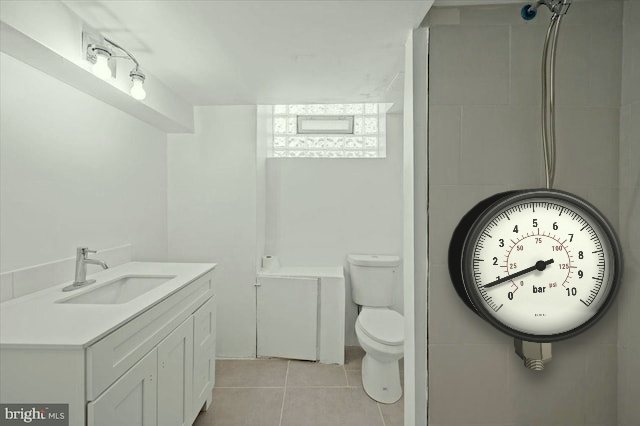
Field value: 1 bar
